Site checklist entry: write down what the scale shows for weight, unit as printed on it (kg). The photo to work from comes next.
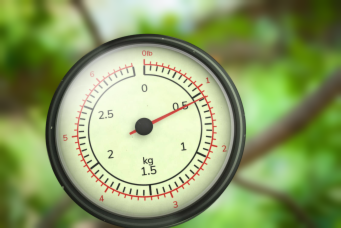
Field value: 0.55 kg
